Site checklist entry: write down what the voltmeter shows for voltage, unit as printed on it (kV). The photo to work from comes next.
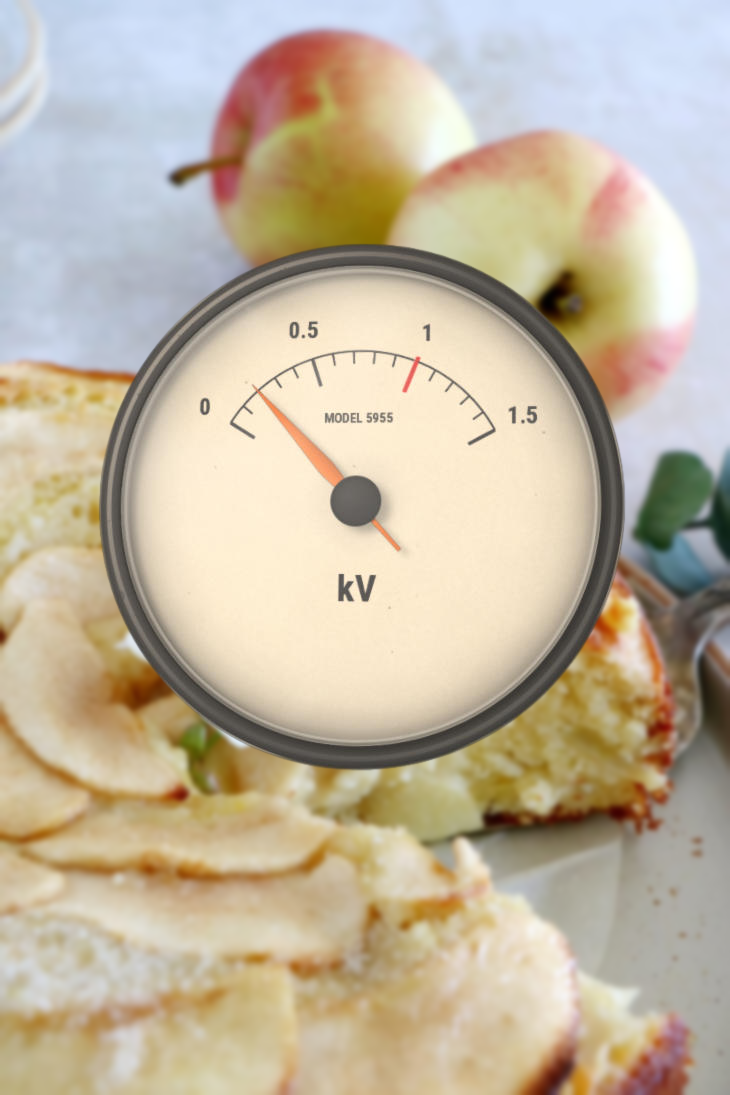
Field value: 0.2 kV
